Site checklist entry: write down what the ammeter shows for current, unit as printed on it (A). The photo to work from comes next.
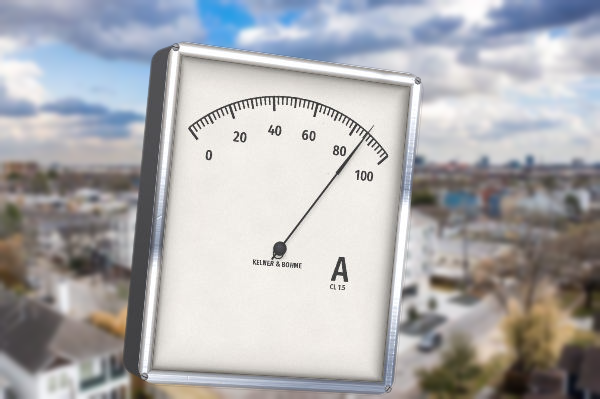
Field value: 86 A
